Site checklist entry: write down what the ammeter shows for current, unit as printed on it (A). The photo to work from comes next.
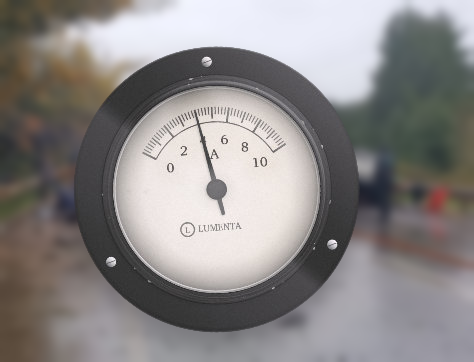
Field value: 4 A
